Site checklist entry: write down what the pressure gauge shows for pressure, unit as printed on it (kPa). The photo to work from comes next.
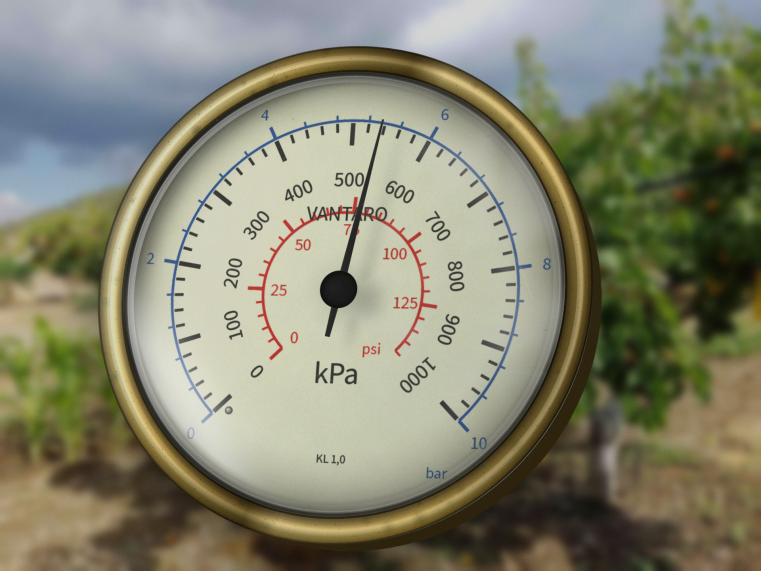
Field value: 540 kPa
